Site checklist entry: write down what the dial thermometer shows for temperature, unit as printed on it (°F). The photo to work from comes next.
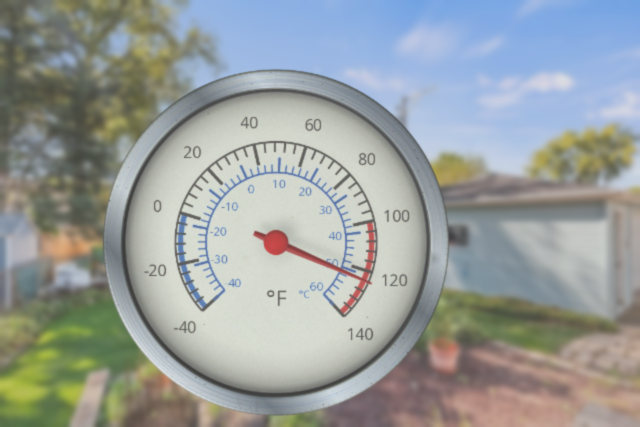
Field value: 124 °F
